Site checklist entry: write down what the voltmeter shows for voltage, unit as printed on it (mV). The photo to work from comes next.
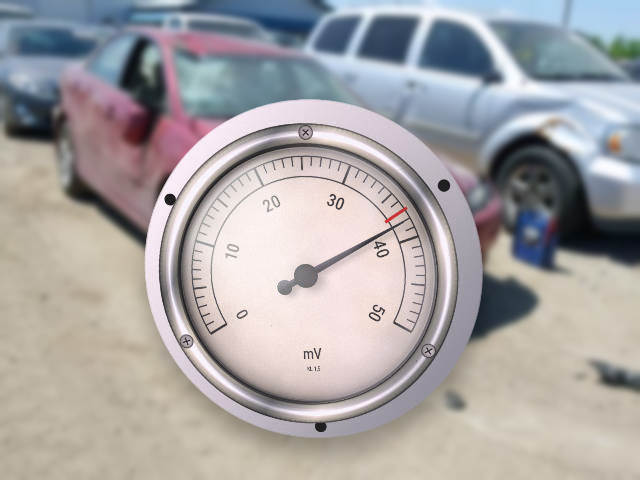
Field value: 38 mV
